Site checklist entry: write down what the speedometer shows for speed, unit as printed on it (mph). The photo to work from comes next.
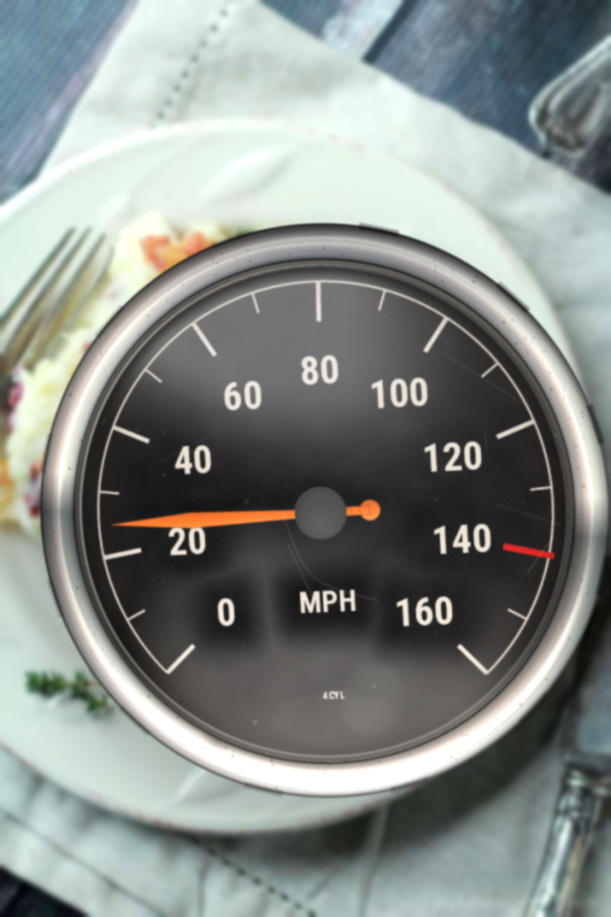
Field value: 25 mph
